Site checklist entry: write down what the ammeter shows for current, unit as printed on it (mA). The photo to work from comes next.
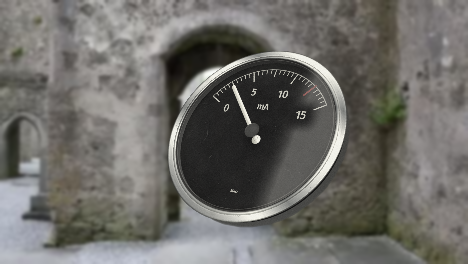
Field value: 2.5 mA
